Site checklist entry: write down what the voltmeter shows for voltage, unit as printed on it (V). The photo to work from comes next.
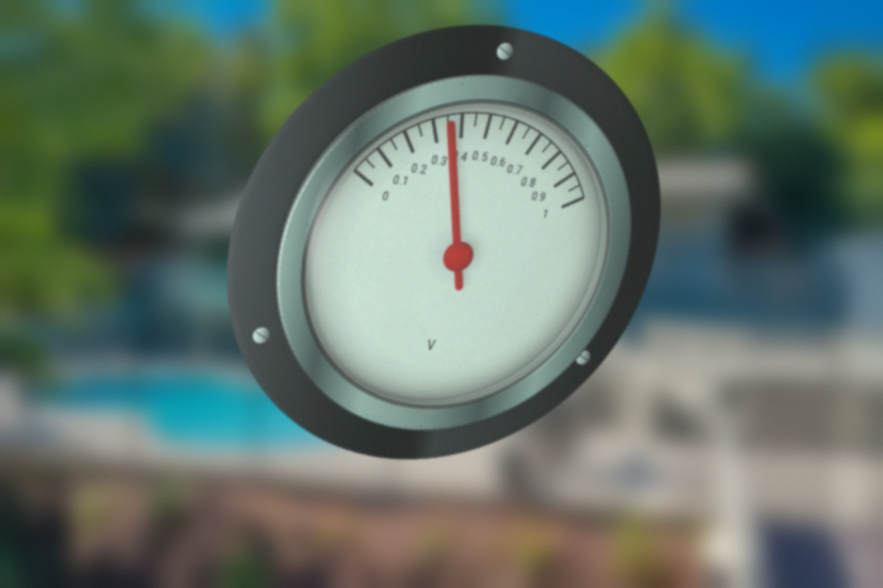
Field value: 0.35 V
